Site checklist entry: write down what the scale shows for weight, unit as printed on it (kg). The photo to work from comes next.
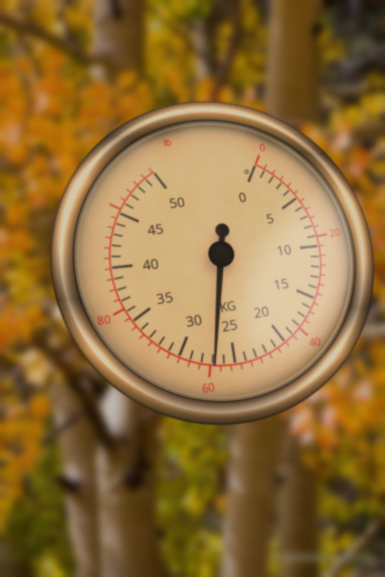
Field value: 27 kg
